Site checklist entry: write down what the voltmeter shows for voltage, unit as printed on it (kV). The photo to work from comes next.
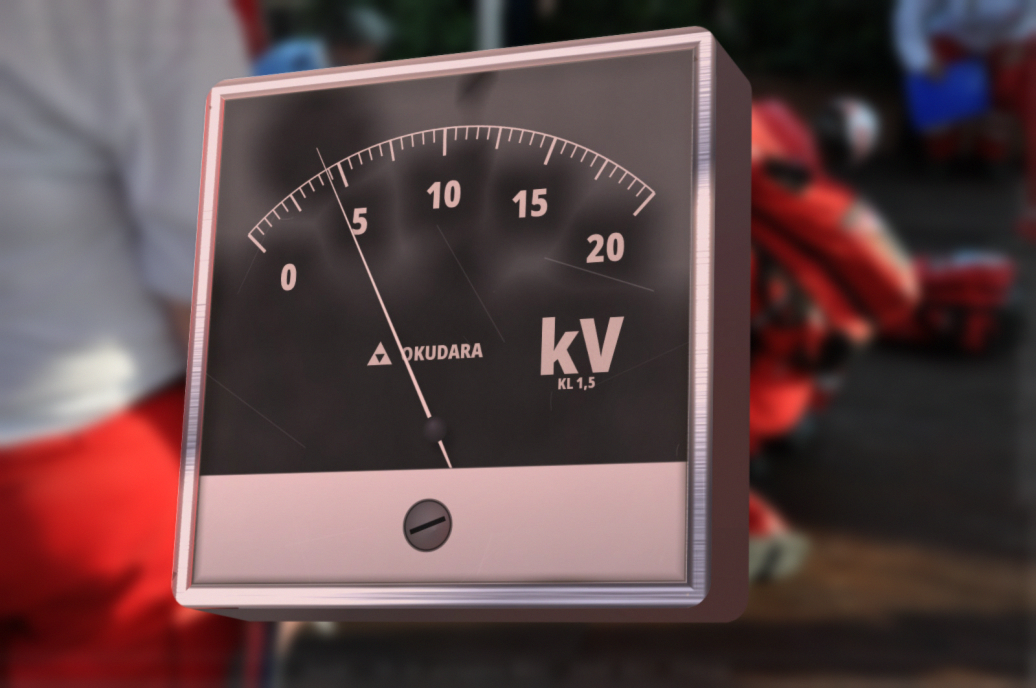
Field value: 4.5 kV
